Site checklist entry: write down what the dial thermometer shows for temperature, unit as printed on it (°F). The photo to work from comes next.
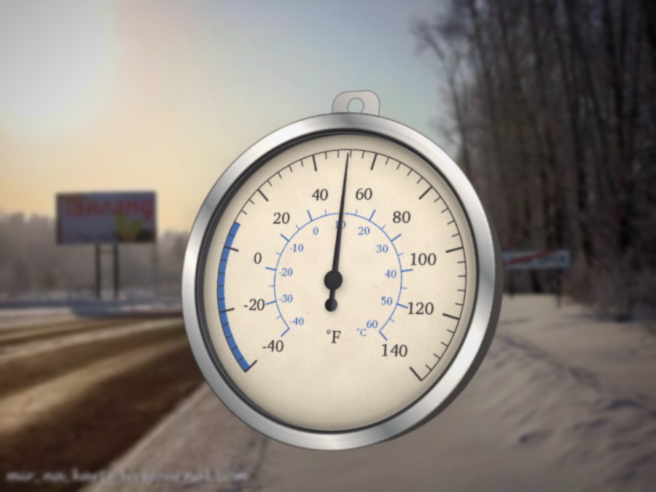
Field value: 52 °F
